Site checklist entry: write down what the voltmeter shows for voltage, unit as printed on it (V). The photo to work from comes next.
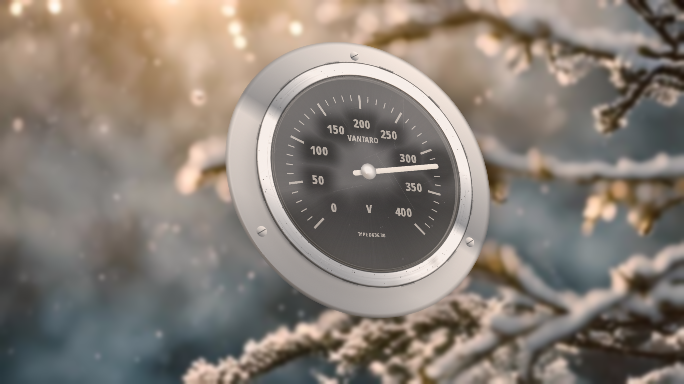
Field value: 320 V
